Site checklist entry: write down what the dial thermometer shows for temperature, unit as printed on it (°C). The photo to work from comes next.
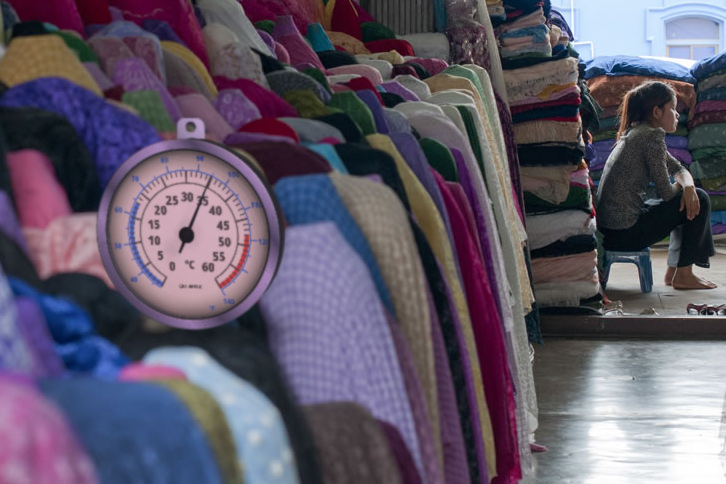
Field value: 35 °C
